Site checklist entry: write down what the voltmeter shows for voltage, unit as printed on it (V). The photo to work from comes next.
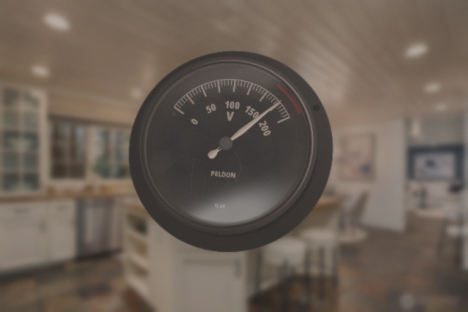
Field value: 175 V
